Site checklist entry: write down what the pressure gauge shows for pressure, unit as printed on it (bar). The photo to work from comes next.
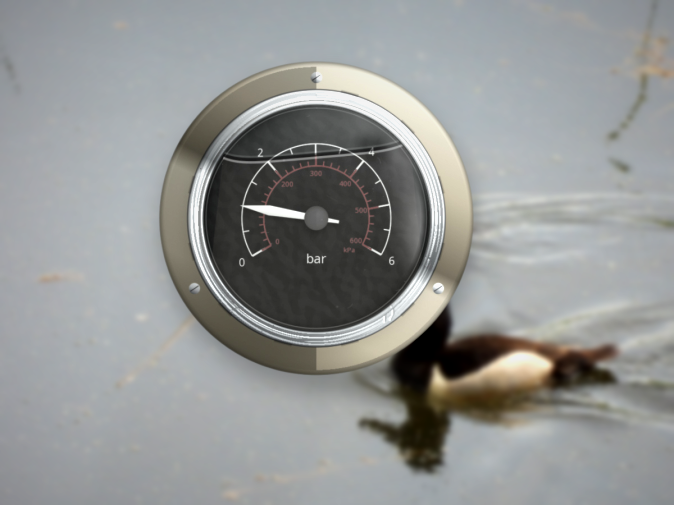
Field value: 1 bar
